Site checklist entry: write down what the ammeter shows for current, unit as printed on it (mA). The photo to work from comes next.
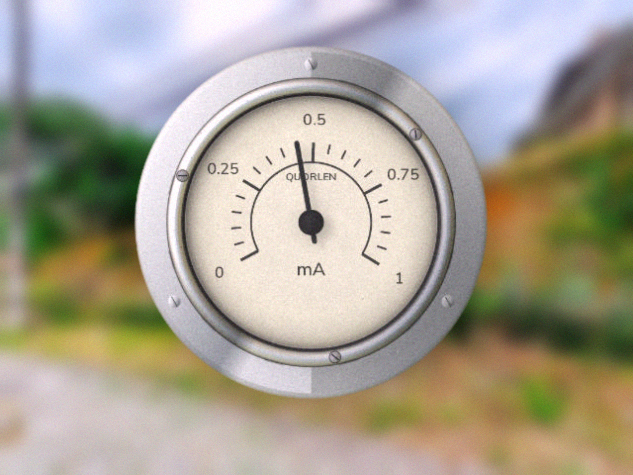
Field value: 0.45 mA
